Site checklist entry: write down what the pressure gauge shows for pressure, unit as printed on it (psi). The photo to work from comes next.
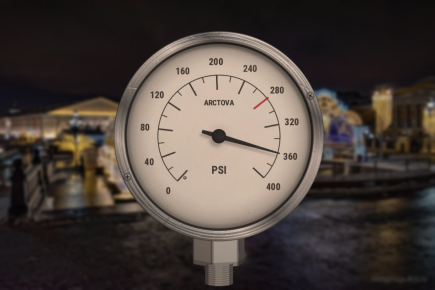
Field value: 360 psi
